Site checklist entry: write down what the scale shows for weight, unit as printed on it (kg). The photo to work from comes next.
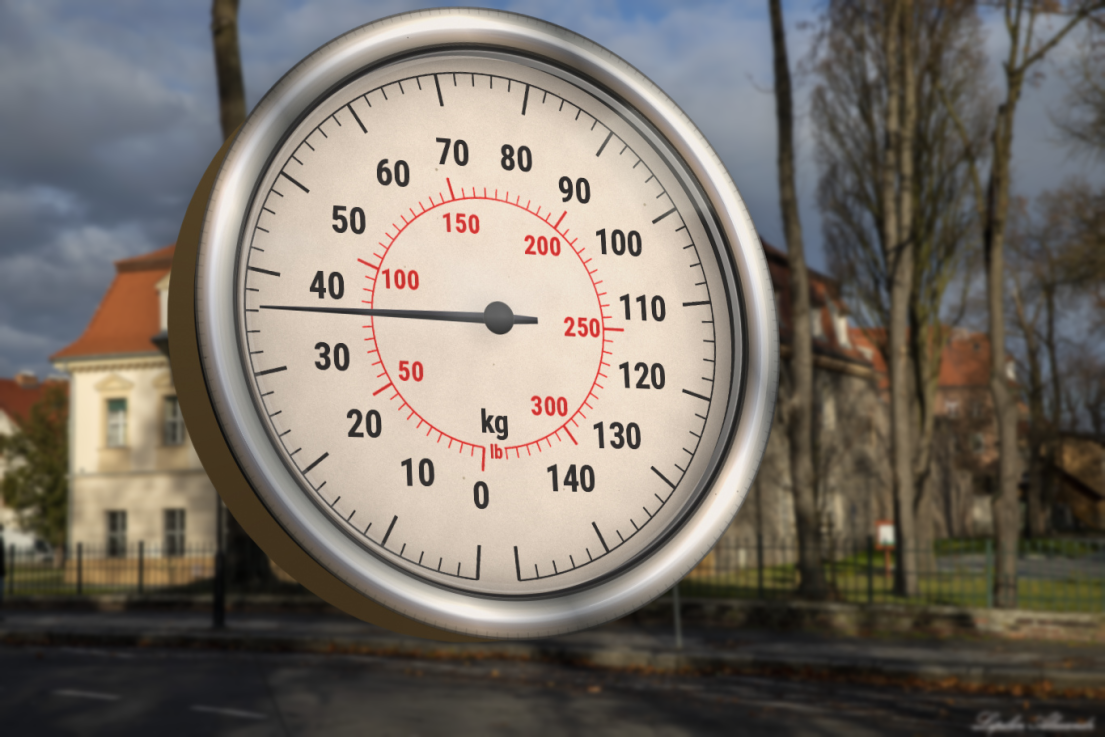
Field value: 36 kg
